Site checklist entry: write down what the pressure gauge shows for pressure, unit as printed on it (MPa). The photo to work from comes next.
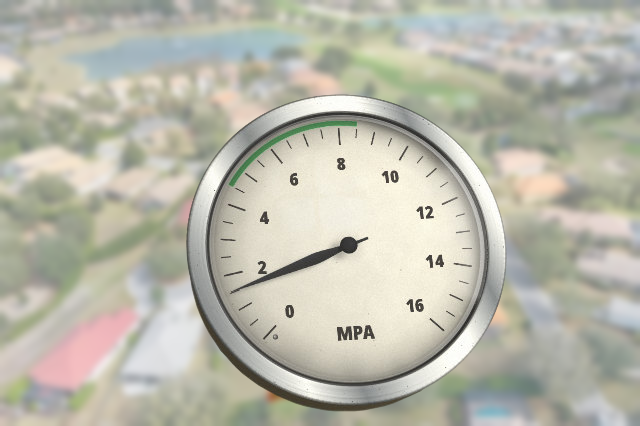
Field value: 1.5 MPa
